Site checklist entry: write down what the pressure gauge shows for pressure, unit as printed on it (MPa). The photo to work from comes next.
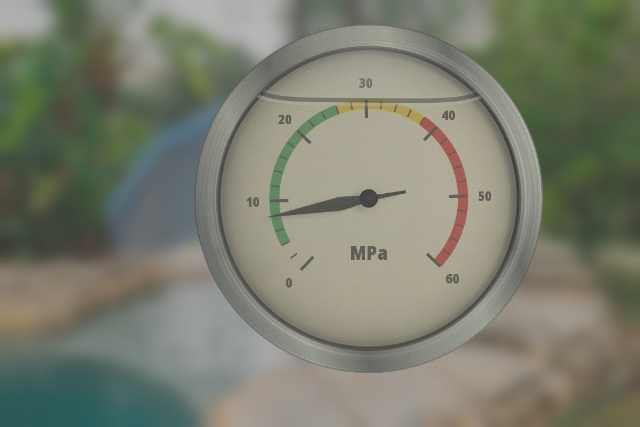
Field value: 8 MPa
